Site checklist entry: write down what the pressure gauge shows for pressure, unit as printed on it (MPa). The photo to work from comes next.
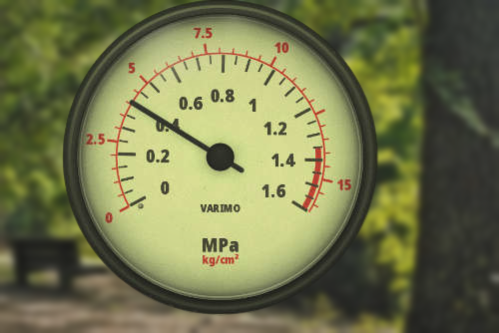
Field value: 0.4 MPa
